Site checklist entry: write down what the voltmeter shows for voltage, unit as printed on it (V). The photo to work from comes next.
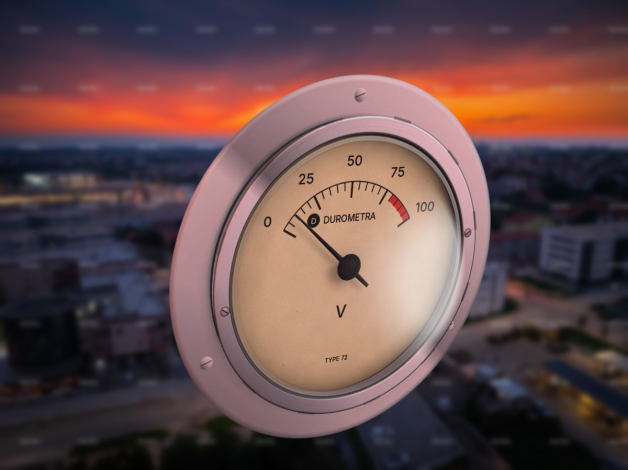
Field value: 10 V
